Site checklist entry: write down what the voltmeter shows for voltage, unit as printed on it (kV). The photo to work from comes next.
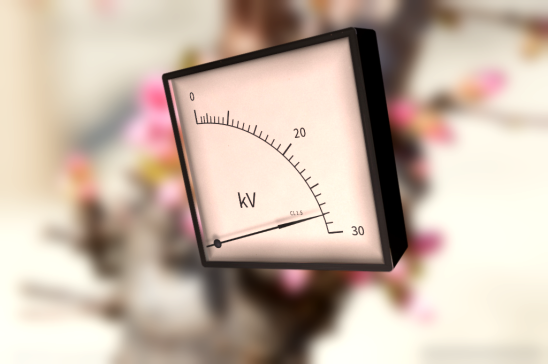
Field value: 28 kV
